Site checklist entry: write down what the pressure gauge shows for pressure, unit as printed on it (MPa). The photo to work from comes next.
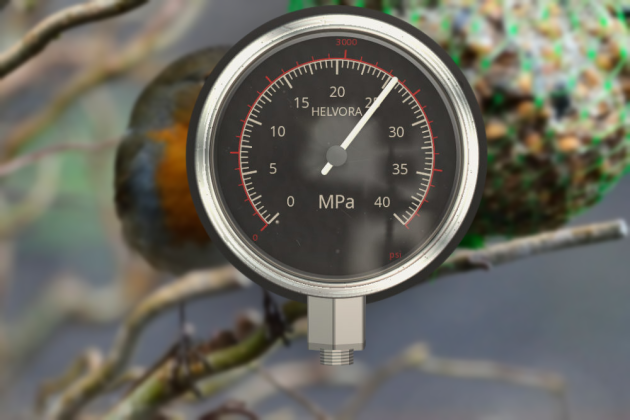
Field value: 25.5 MPa
